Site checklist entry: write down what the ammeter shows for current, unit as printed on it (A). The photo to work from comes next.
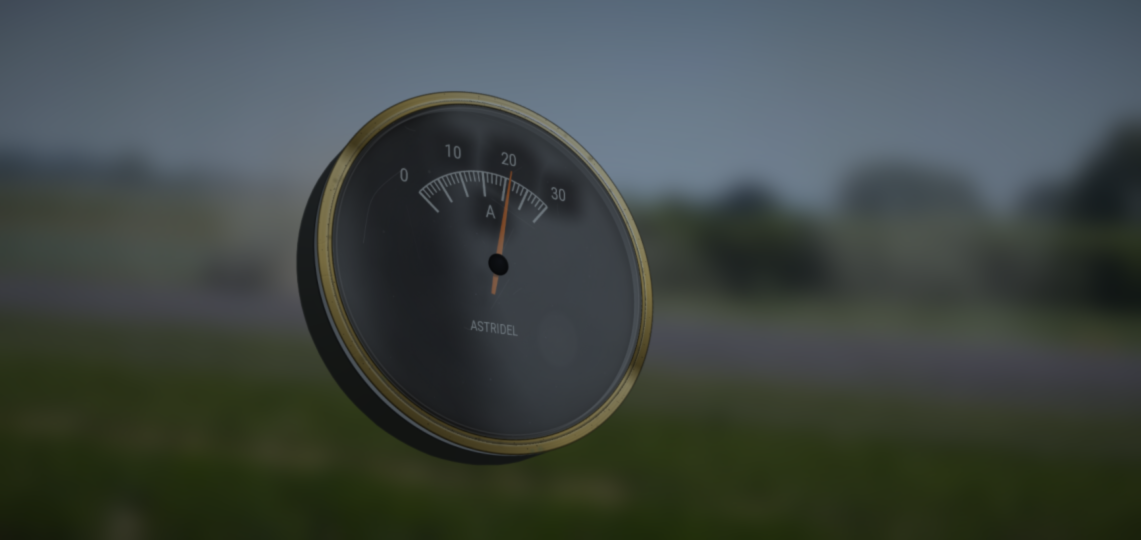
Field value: 20 A
